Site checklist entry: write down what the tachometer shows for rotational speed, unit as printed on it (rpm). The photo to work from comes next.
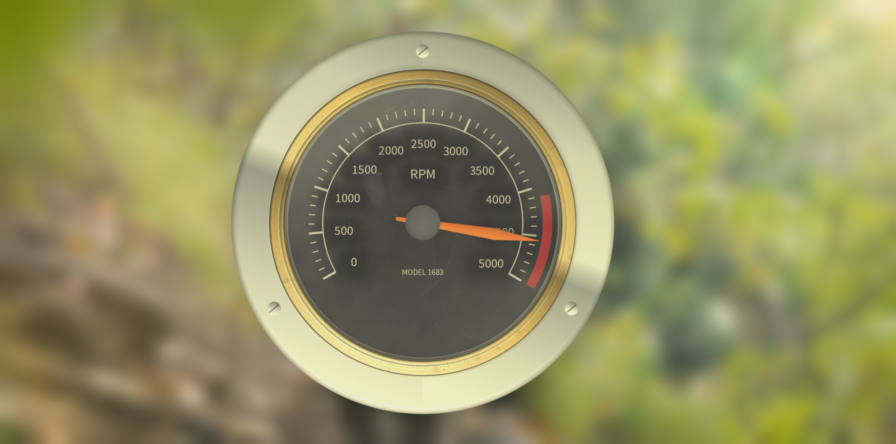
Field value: 4550 rpm
